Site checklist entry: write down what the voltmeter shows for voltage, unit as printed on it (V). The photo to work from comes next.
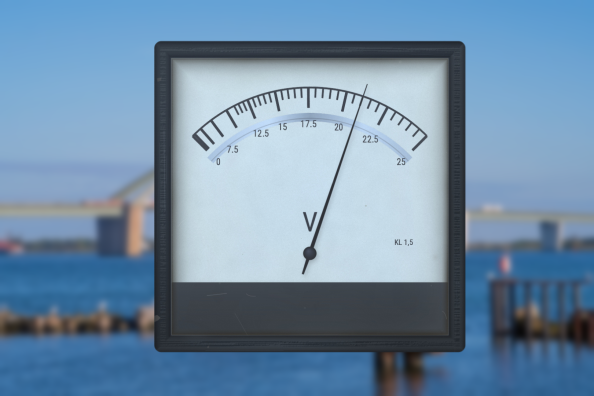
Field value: 21 V
